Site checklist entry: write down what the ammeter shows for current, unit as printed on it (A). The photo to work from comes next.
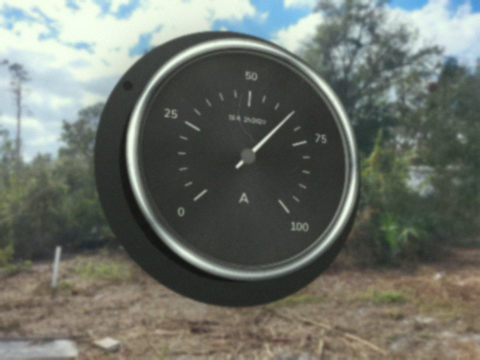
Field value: 65 A
